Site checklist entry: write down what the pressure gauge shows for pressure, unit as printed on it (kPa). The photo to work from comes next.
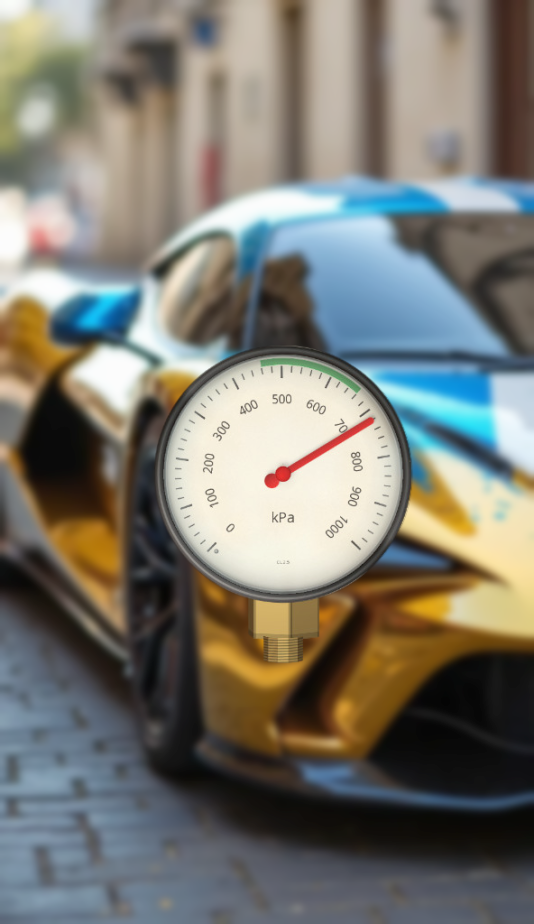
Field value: 720 kPa
